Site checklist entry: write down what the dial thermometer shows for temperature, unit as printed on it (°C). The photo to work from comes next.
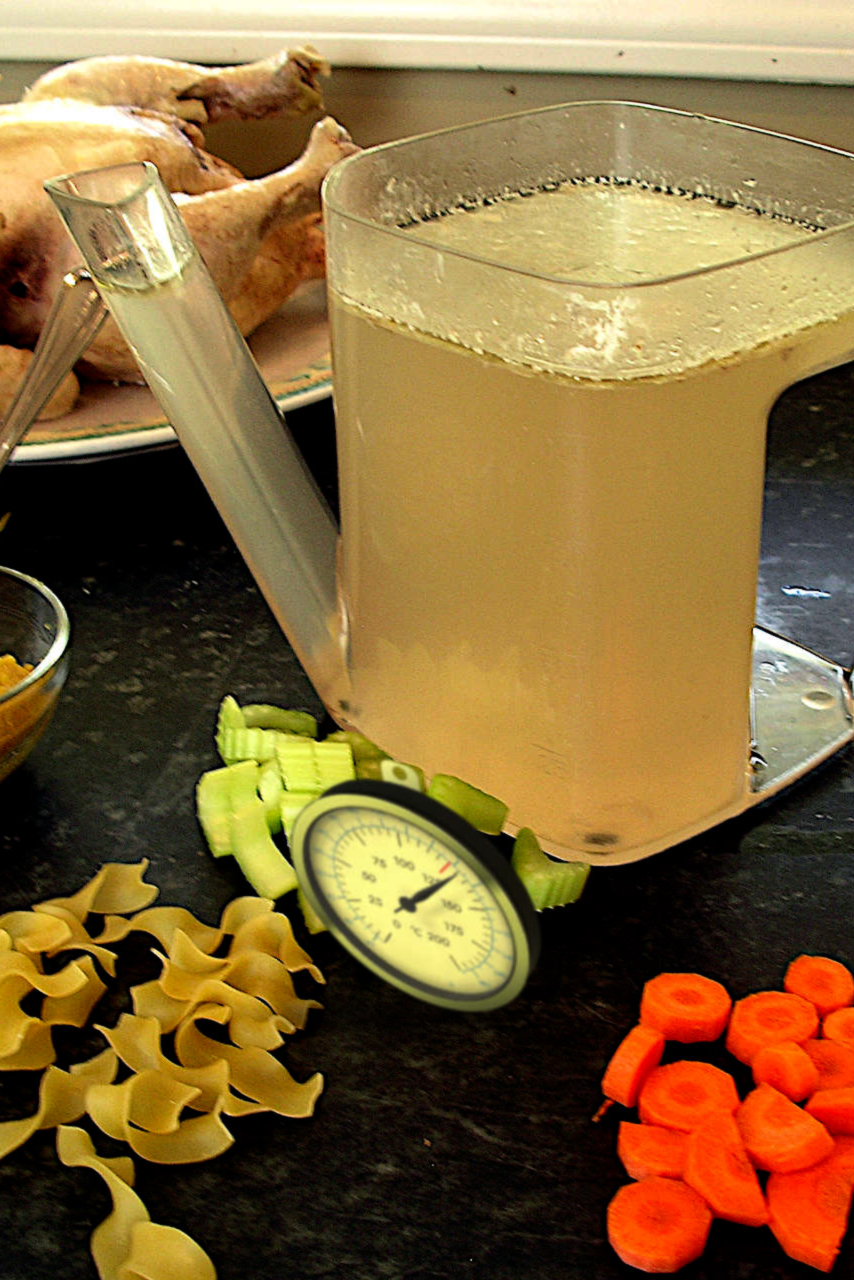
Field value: 130 °C
